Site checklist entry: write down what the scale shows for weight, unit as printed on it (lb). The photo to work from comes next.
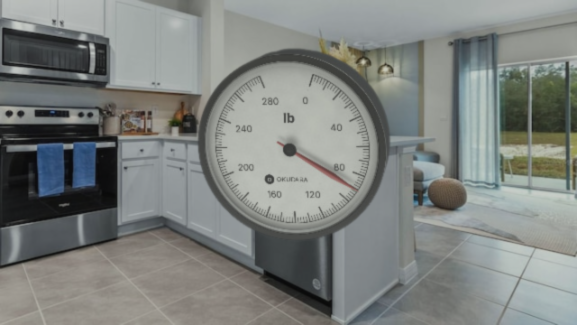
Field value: 90 lb
